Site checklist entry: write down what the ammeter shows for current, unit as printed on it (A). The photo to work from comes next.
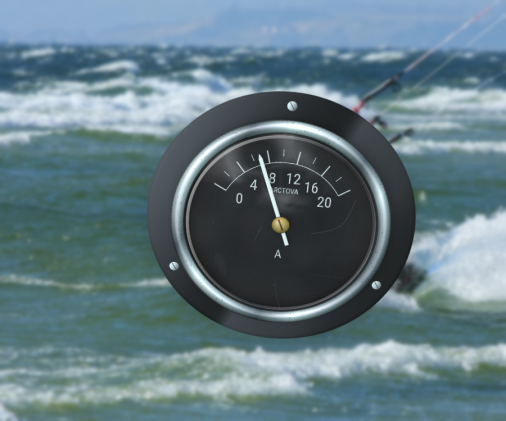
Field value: 7 A
